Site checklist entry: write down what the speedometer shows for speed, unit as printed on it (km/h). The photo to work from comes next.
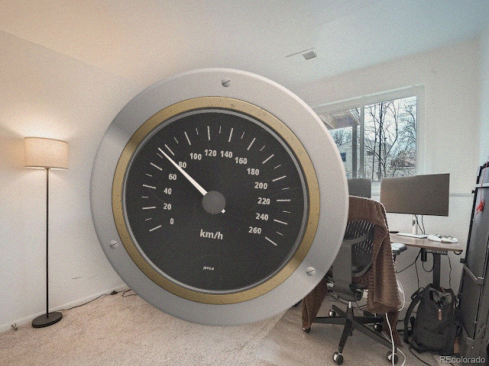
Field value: 75 km/h
